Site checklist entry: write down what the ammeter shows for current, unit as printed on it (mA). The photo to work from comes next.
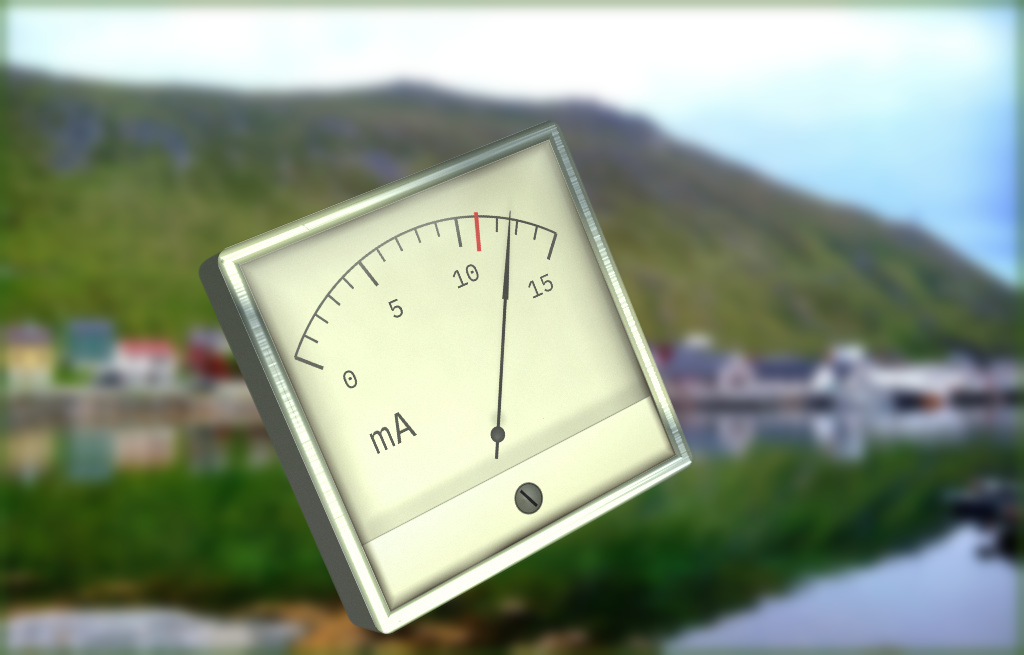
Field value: 12.5 mA
